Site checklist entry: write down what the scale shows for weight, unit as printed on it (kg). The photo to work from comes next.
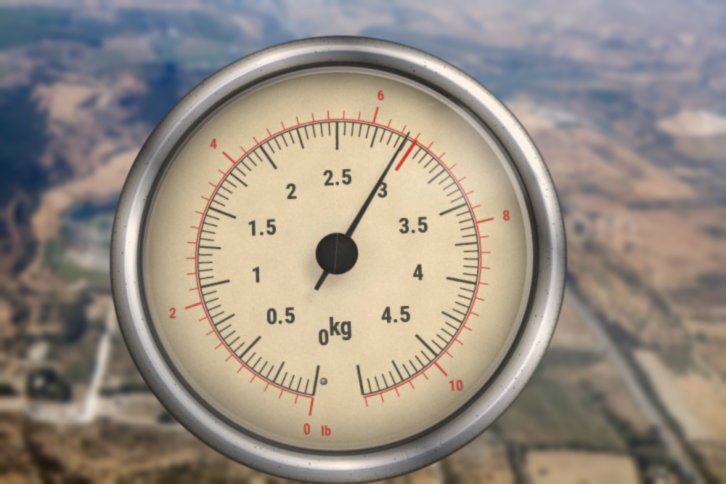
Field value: 2.95 kg
